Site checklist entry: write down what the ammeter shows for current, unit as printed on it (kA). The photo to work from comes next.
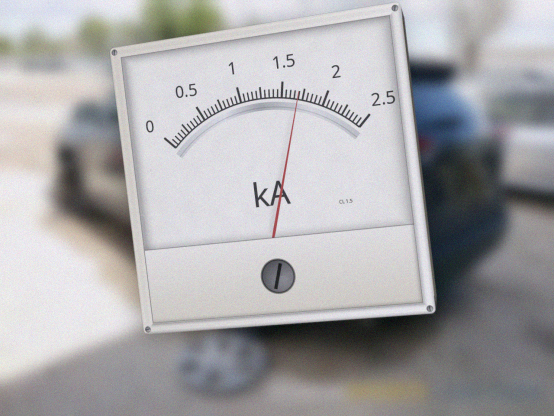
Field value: 1.7 kA
